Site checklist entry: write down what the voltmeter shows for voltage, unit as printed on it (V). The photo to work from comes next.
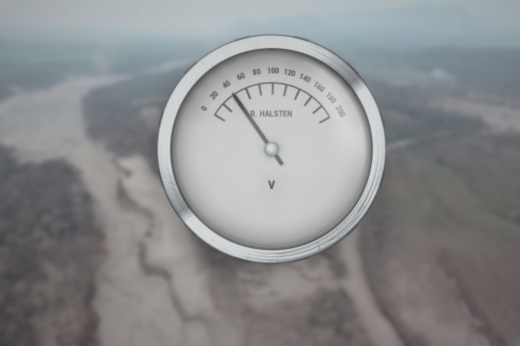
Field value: 40 V
